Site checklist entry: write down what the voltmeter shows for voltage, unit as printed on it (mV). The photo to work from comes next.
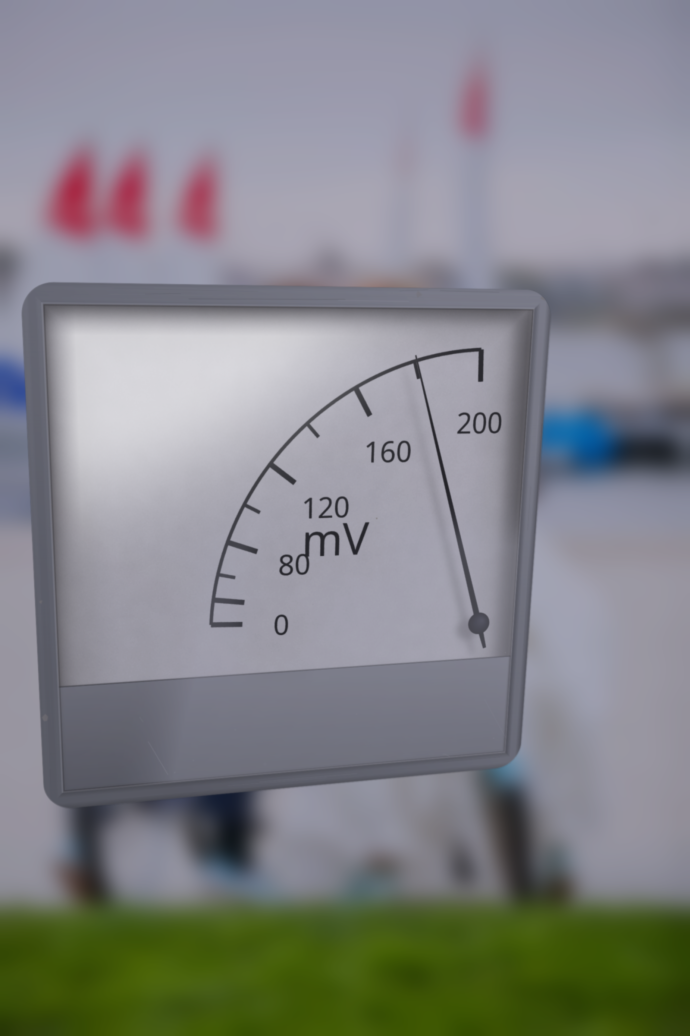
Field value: 180 mV
